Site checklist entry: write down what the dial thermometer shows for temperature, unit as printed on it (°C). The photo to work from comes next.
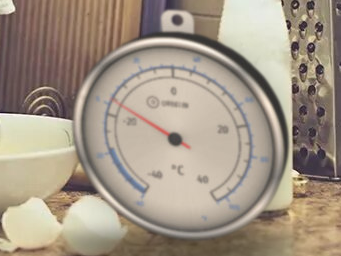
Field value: -16 °C
